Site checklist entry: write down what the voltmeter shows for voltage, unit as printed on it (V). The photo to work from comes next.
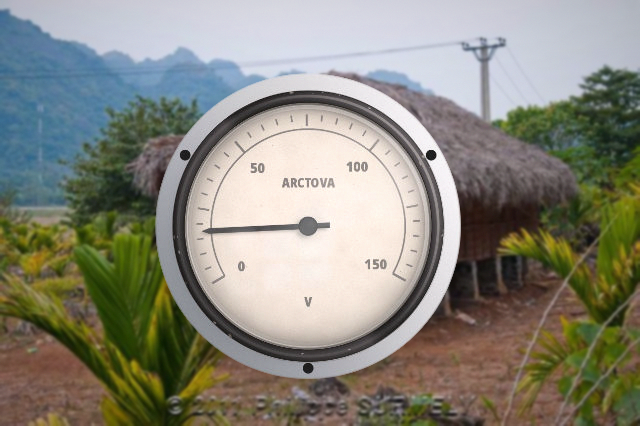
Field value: 17.5 V
